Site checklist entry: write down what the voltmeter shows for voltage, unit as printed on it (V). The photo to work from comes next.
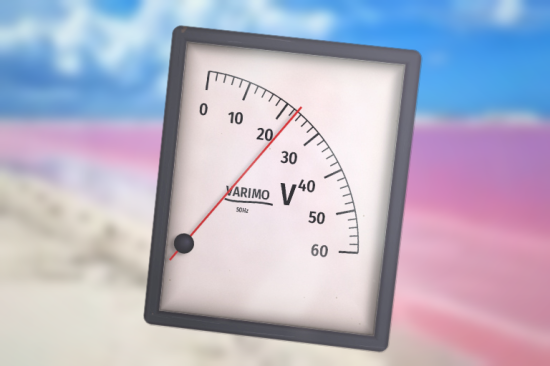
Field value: 23 V
